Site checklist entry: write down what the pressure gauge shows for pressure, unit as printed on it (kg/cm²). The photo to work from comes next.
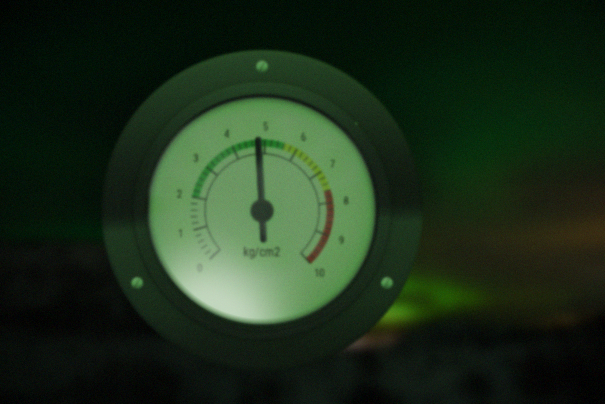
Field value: 4.8 kg/cm²
